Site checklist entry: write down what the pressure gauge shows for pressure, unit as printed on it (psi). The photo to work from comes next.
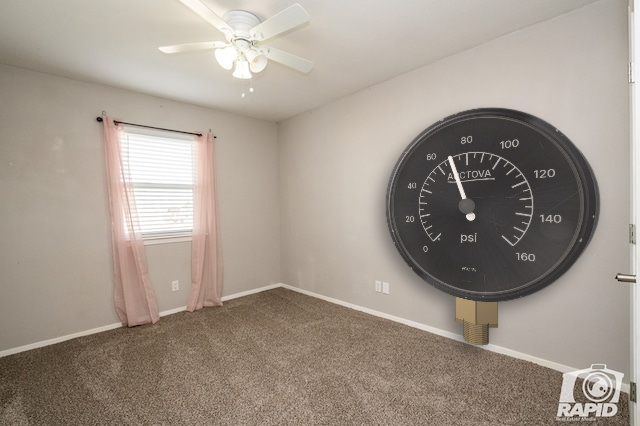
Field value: 70 psi
